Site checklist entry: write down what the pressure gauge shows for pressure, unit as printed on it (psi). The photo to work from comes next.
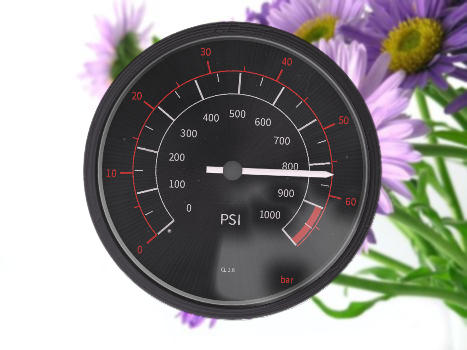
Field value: 825 psi
